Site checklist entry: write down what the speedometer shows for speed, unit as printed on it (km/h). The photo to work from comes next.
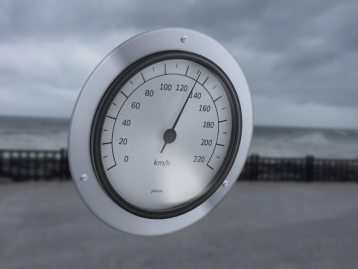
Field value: 130 km/h
